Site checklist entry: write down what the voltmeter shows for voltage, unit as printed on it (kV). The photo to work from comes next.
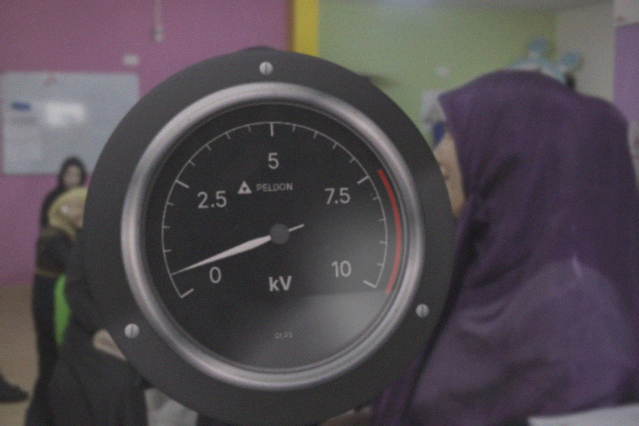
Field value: 0.5 kV
